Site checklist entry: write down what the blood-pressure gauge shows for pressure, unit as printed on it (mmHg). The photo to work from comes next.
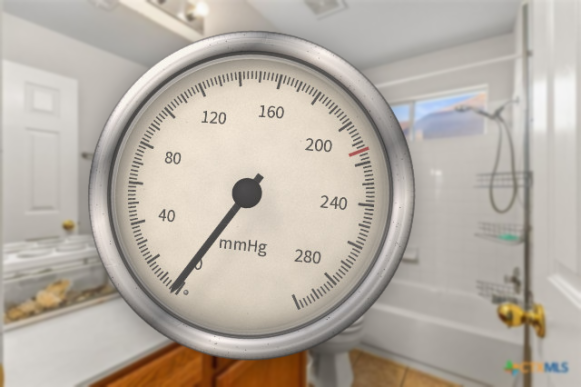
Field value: 2 mmHg
